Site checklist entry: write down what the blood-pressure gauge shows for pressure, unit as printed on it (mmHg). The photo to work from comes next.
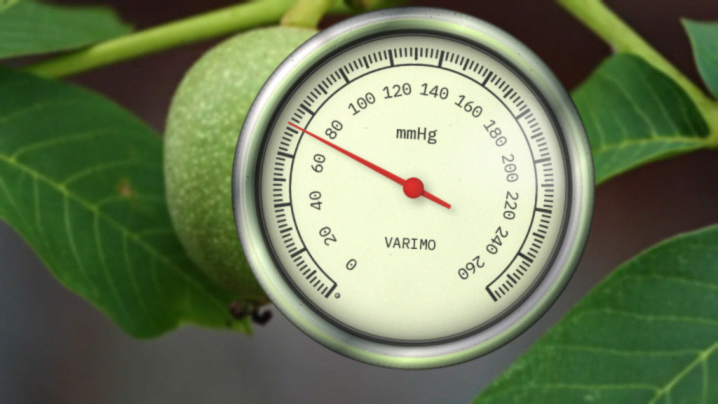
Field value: 72 mmHg
